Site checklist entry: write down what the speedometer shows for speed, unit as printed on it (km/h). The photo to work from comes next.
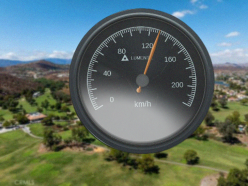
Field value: 130 km/h
